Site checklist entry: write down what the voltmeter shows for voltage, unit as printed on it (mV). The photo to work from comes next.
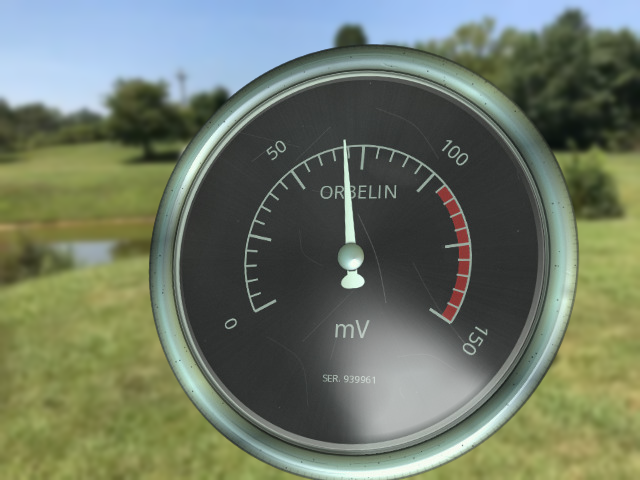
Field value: 70 mV
